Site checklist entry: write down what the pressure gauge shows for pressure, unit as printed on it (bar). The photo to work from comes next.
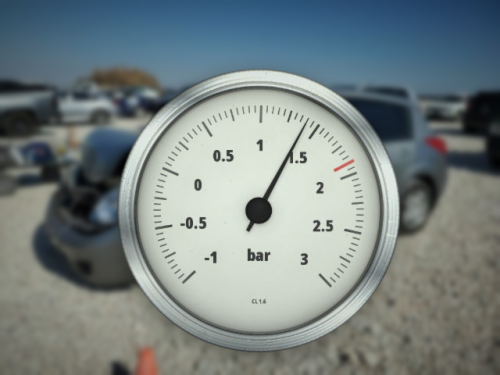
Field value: 1.4 bar
